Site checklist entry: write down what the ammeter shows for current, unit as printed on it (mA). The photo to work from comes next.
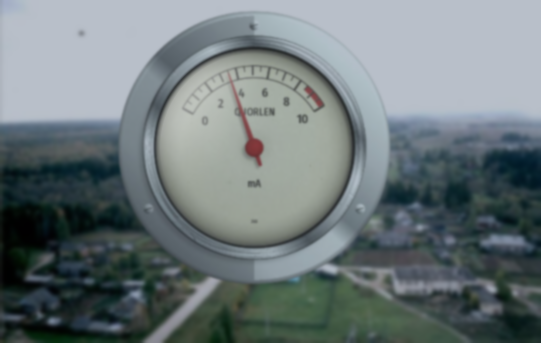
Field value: 3.5 mA
